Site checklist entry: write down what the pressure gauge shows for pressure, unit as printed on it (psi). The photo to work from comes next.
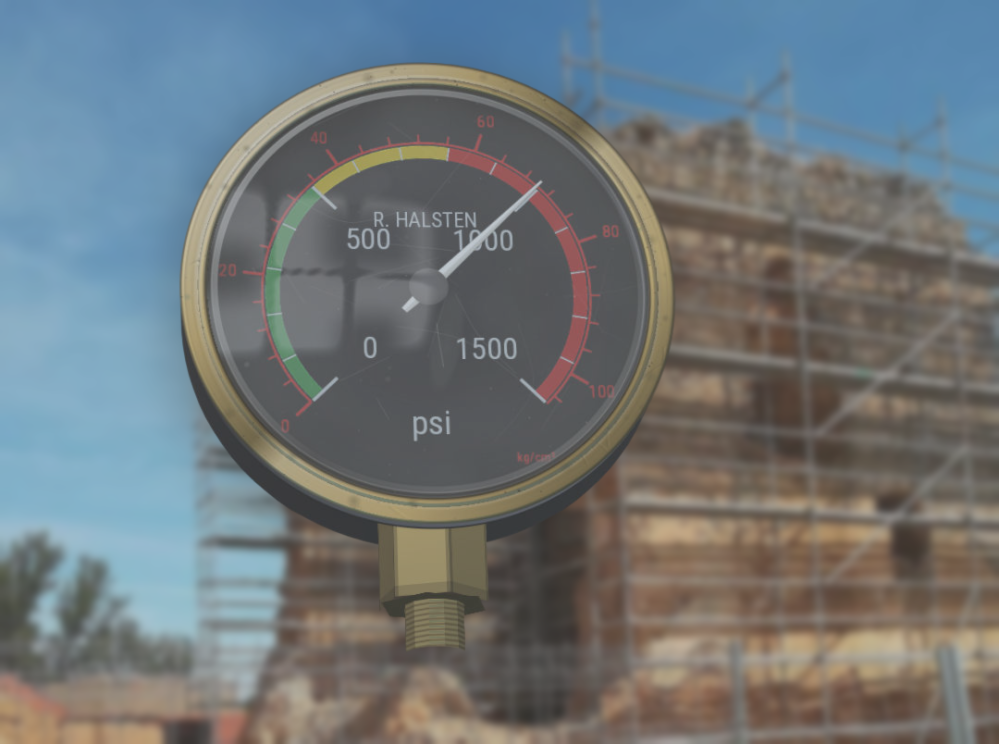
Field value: 1000 psi
